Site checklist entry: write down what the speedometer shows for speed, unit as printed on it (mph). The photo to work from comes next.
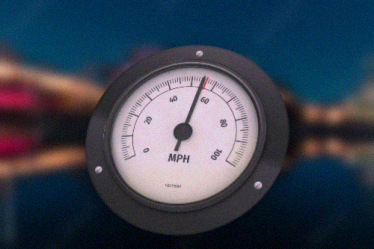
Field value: 55 mph
